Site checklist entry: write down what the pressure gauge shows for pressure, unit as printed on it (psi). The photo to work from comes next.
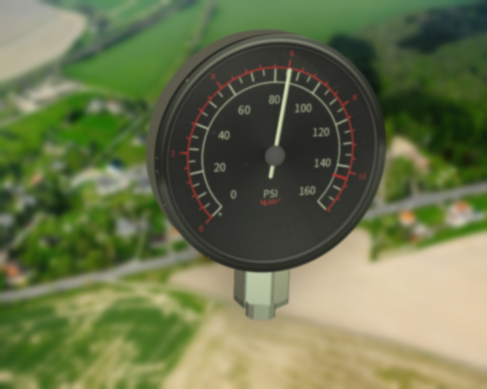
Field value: 85 psi
